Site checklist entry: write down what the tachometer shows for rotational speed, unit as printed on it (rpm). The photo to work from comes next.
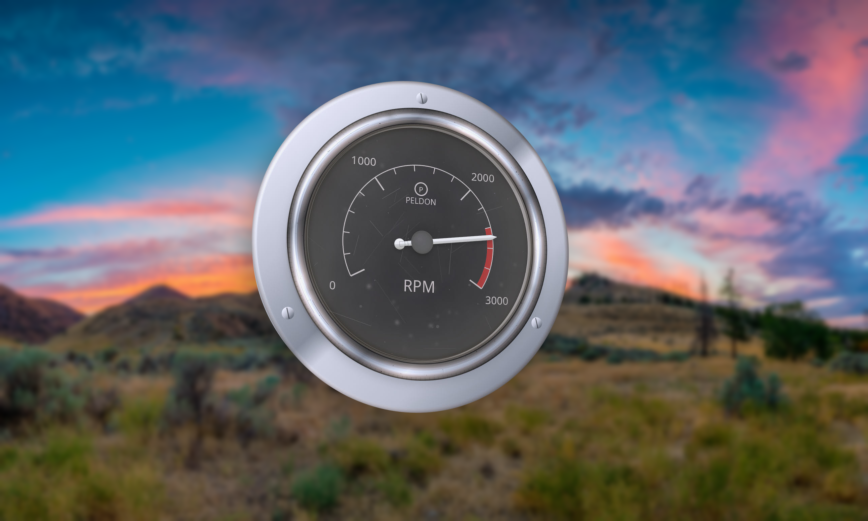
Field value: 2500 rpm
